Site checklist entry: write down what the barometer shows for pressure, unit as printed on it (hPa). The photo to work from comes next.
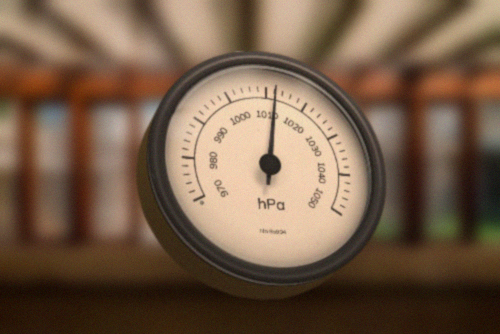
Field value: 1012 hPa
